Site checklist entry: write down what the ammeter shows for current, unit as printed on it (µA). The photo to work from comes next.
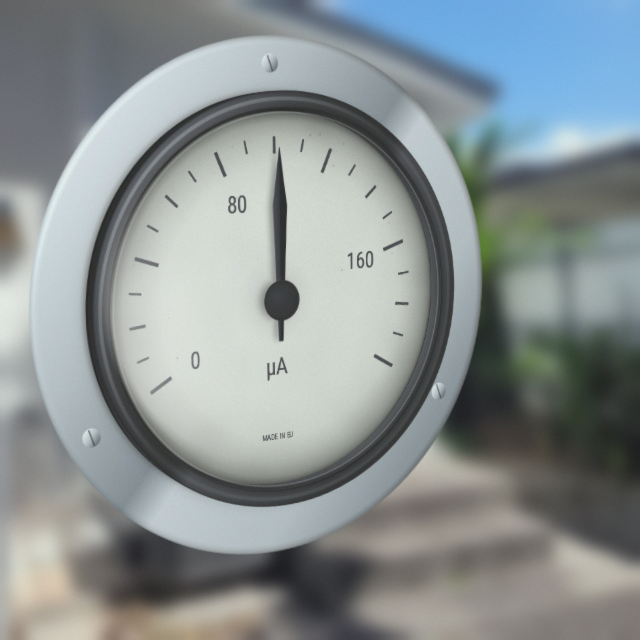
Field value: 100 µA
